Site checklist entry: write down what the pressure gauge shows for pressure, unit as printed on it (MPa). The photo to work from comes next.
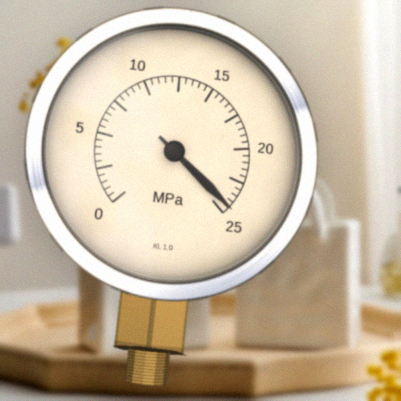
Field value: 24.5 MPa
